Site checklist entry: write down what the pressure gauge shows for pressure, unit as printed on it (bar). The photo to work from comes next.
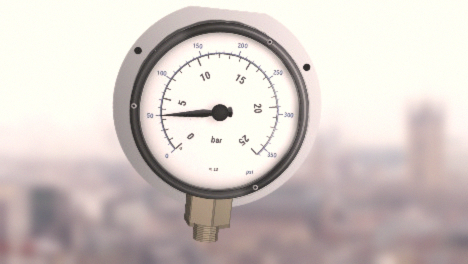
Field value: 3.5 bar
